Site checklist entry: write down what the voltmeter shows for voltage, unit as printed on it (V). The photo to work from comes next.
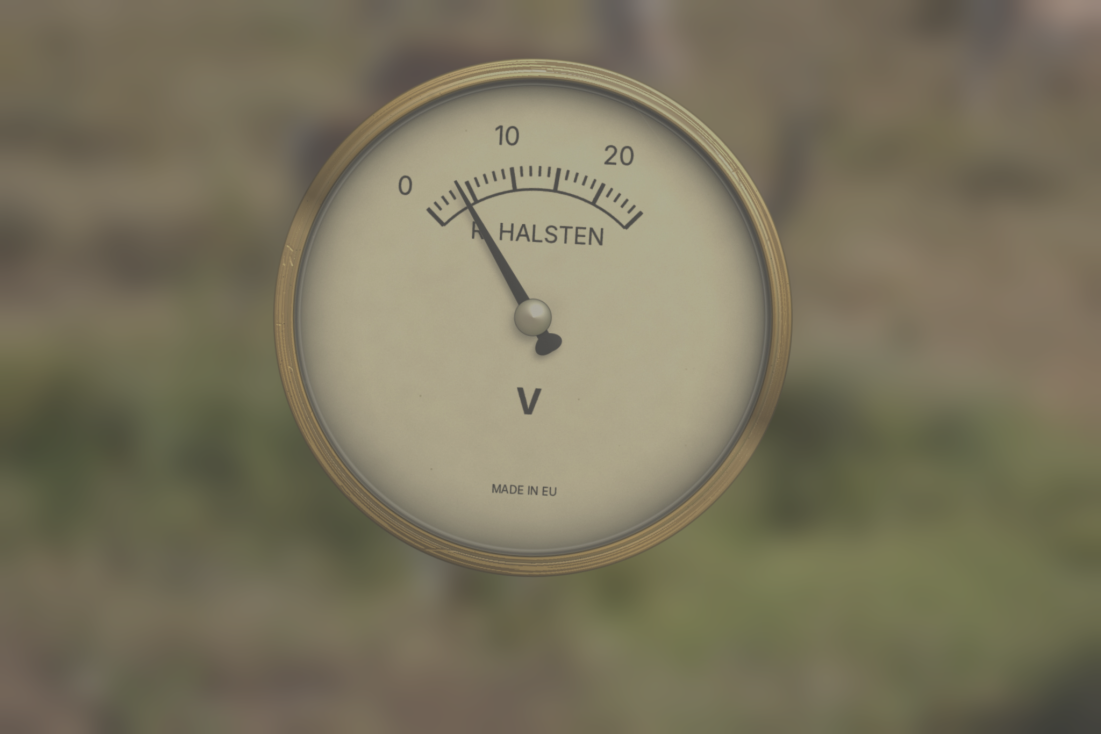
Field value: 4 V
